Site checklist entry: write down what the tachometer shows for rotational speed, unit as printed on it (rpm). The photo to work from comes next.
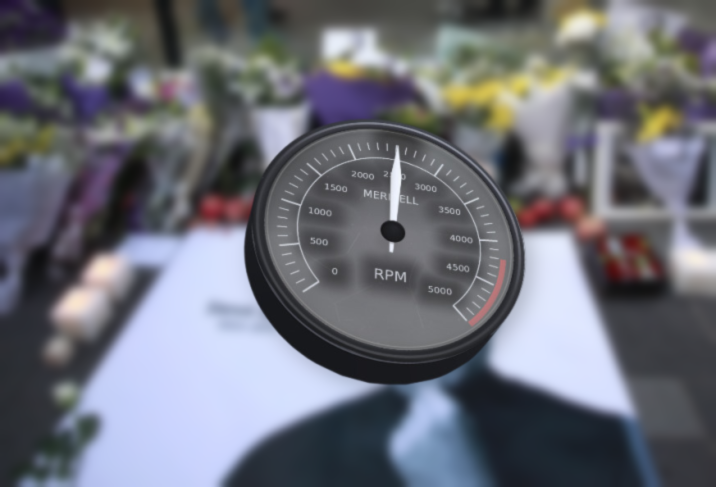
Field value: 2500 rpm
